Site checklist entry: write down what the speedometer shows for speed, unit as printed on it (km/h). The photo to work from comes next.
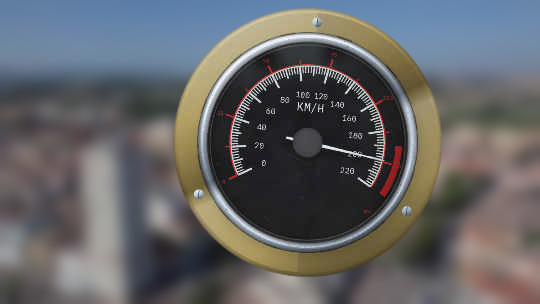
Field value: 200 km/h
